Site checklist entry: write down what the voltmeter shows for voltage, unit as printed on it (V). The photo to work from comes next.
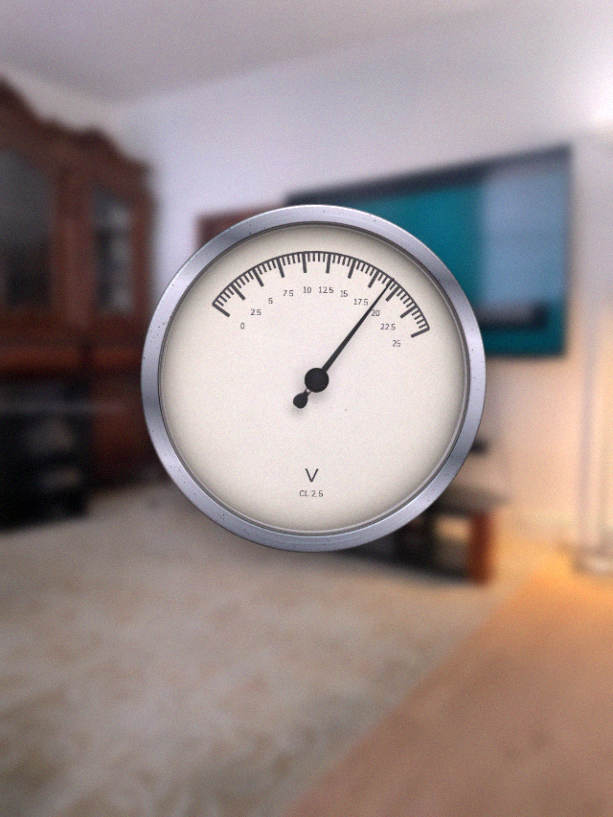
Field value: 19 V
